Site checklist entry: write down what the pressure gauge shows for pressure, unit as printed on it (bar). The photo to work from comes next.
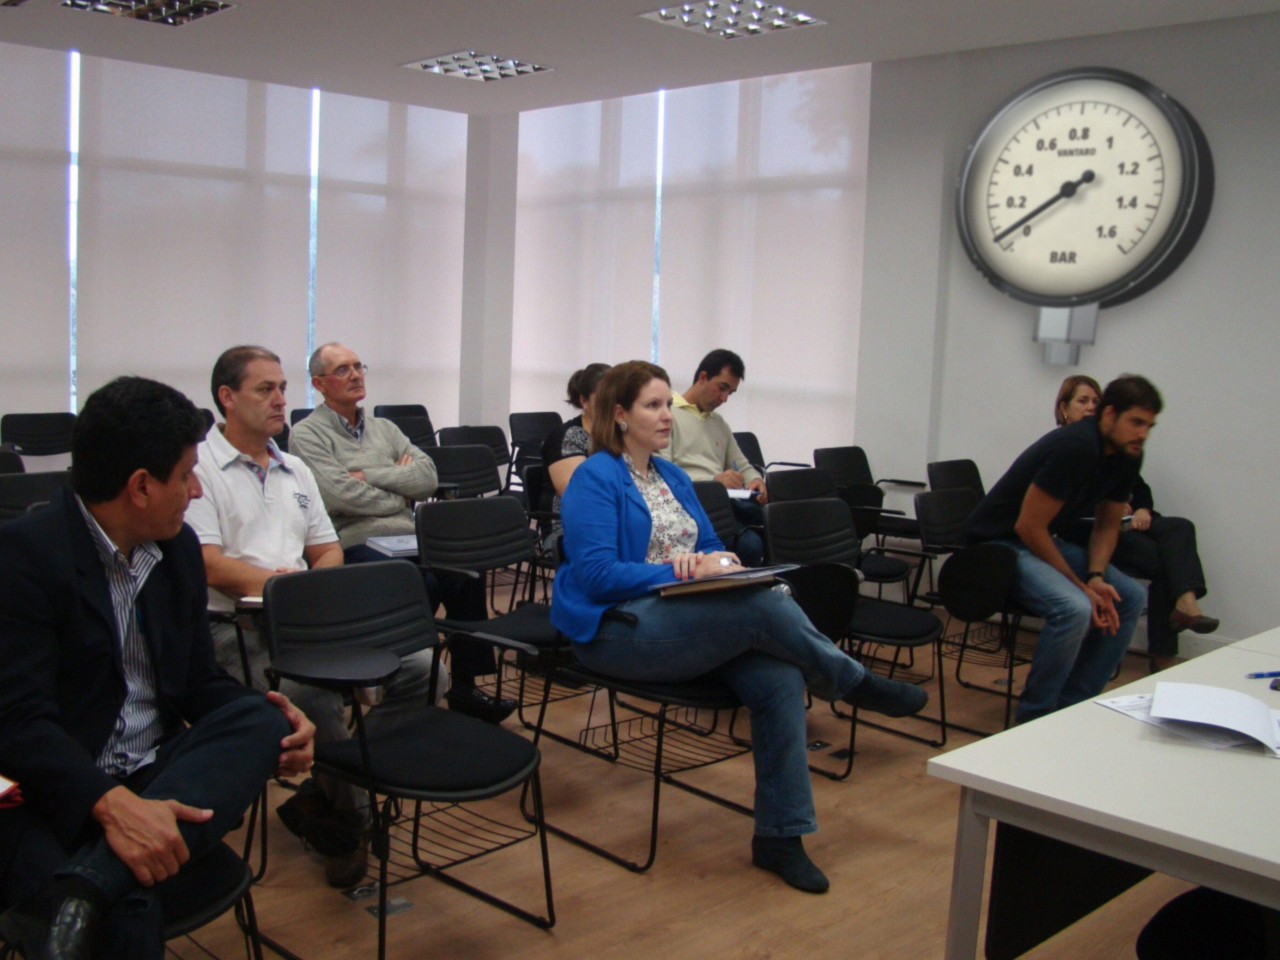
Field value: 0.05 bar
